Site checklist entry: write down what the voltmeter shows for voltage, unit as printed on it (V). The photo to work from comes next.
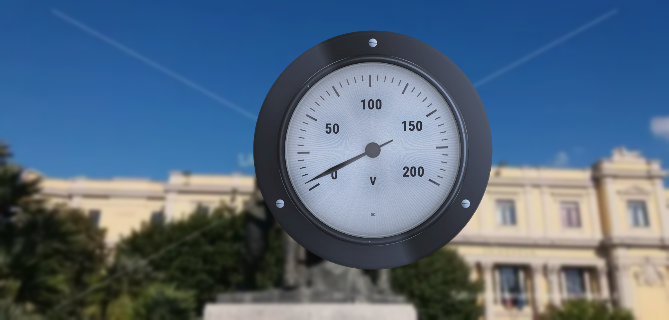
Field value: 5 V
